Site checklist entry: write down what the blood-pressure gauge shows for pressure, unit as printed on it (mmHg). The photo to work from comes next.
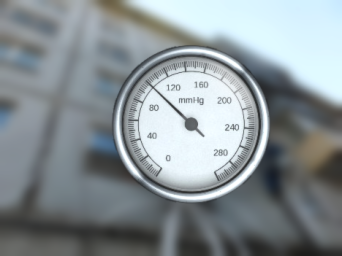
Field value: 100 mmHg
